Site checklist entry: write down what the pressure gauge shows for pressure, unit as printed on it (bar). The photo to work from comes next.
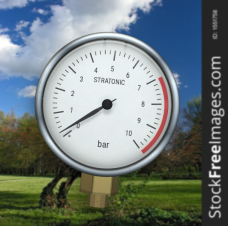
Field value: 0.2 bar
